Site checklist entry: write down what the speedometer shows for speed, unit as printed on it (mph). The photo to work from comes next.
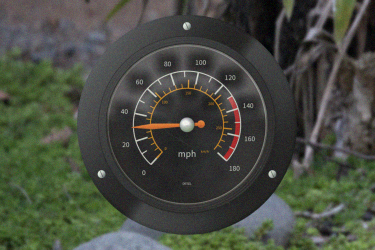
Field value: 30 mph
